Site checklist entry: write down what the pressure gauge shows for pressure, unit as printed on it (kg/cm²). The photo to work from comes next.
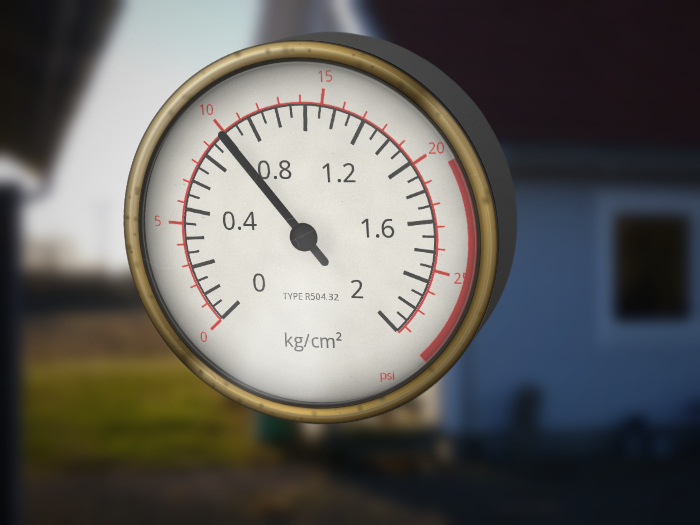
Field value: 0.7 kg/cm²
